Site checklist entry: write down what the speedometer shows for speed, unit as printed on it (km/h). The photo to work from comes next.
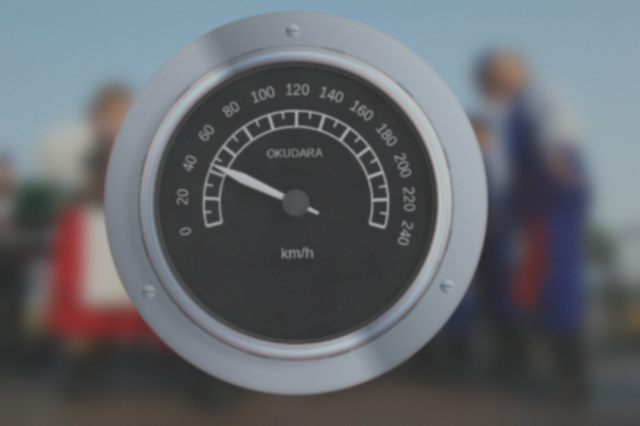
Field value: 45 km/h
